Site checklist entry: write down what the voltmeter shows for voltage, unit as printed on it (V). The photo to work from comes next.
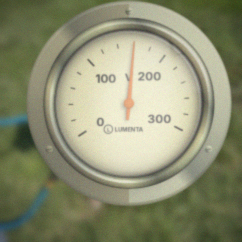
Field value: 160 V
